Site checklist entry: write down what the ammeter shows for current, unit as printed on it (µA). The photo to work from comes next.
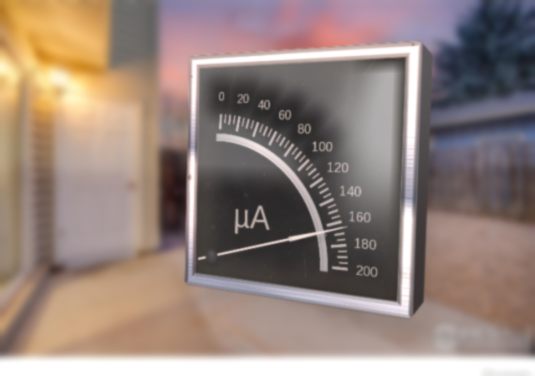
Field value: 165 µA
